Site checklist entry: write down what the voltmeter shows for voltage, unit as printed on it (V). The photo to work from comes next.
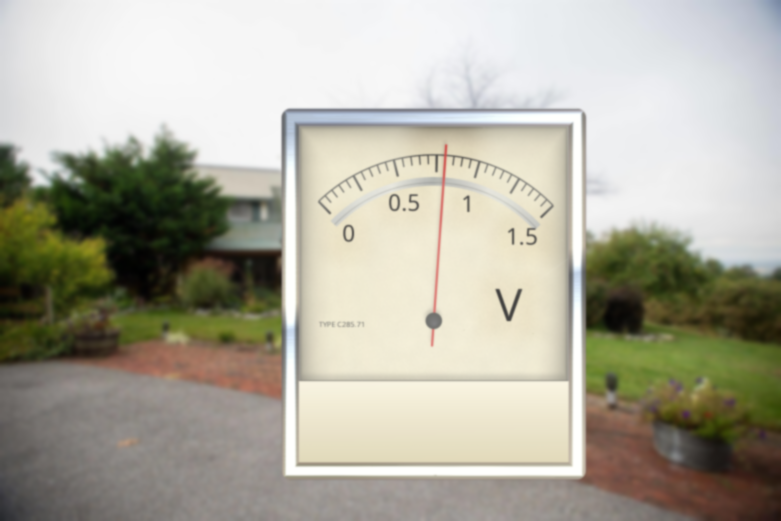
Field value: 0.8 V
